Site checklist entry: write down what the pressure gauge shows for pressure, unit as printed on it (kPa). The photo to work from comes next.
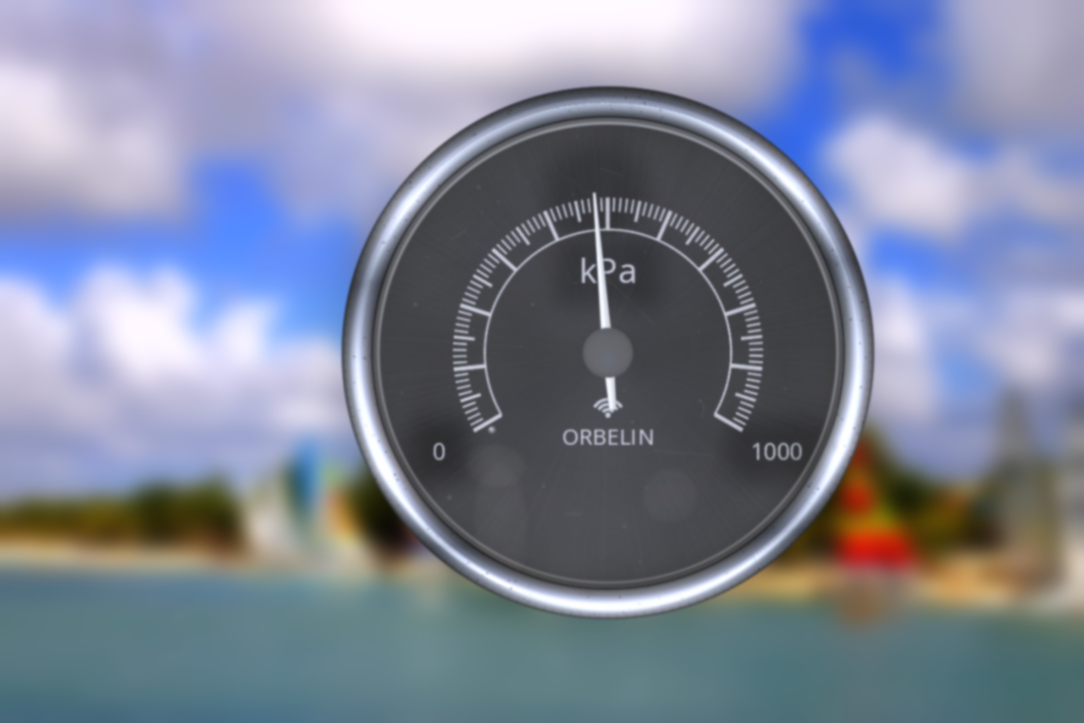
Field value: 480 kPa
